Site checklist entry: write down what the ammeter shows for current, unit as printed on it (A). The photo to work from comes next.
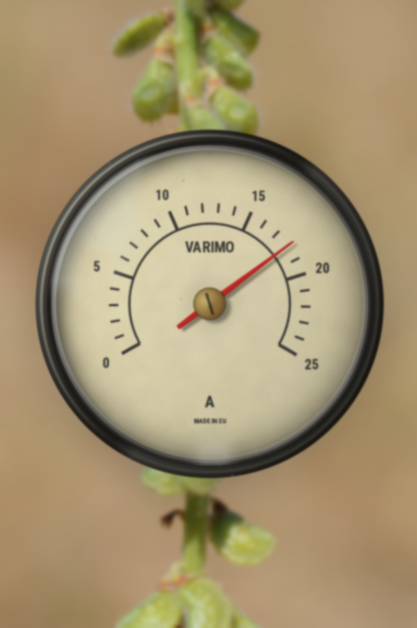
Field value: 18 A
